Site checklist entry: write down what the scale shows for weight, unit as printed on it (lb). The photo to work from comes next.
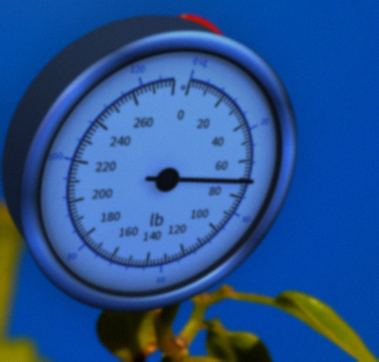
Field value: 70 lb
